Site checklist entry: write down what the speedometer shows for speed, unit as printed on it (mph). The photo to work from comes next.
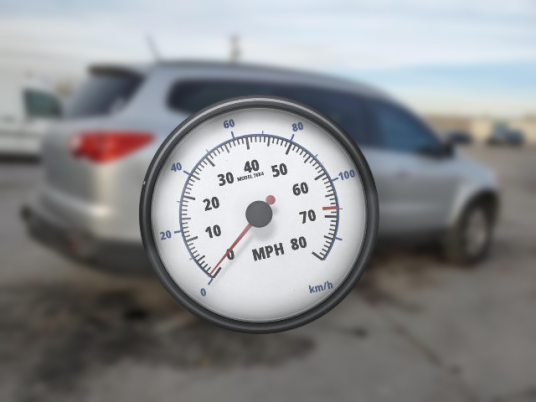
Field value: 1 mph
